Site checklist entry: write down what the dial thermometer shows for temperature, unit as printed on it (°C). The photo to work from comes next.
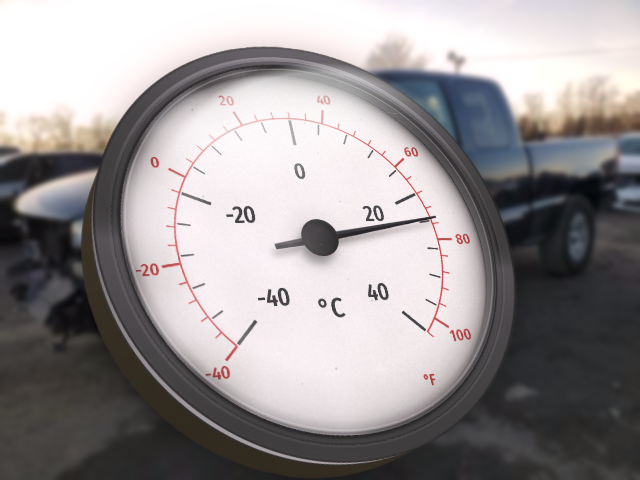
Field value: 24 °C
